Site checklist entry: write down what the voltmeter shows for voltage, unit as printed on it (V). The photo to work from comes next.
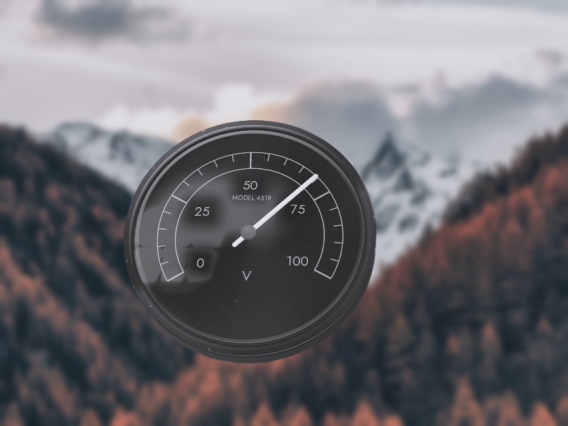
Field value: 70 V
